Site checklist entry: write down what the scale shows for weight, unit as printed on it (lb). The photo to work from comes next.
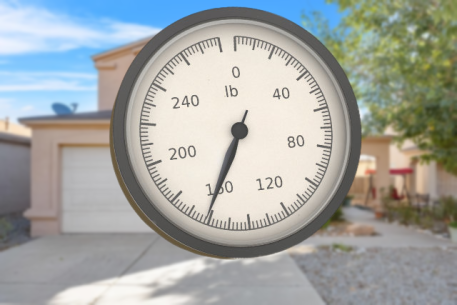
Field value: 162 lb
